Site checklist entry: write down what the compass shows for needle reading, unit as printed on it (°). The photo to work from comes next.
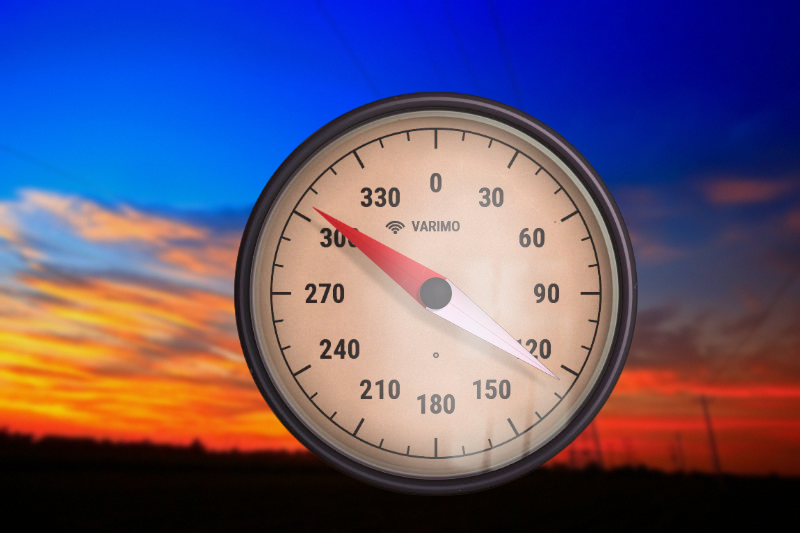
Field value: 305 °
